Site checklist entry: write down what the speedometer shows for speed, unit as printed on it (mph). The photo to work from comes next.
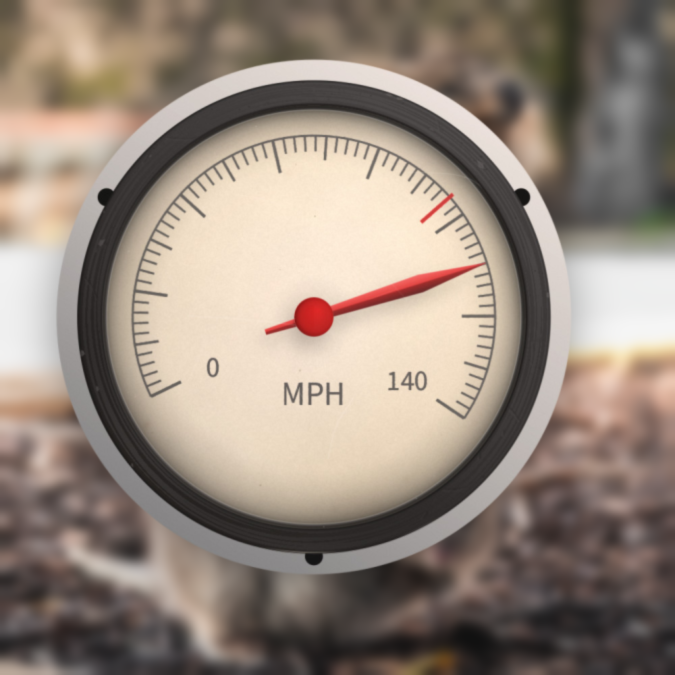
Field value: 110 mph
